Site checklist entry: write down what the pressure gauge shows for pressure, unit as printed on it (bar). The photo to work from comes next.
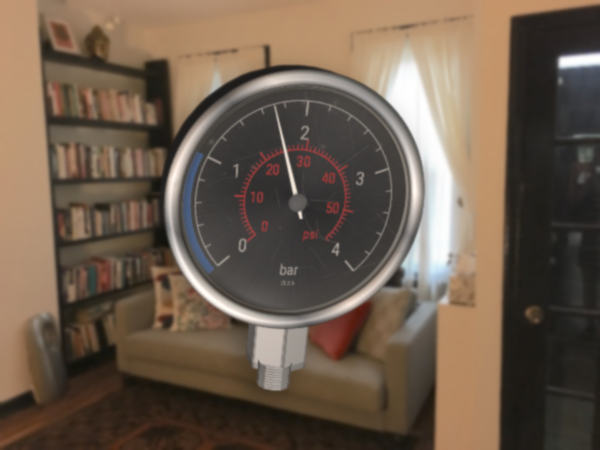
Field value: 1.7 bar
